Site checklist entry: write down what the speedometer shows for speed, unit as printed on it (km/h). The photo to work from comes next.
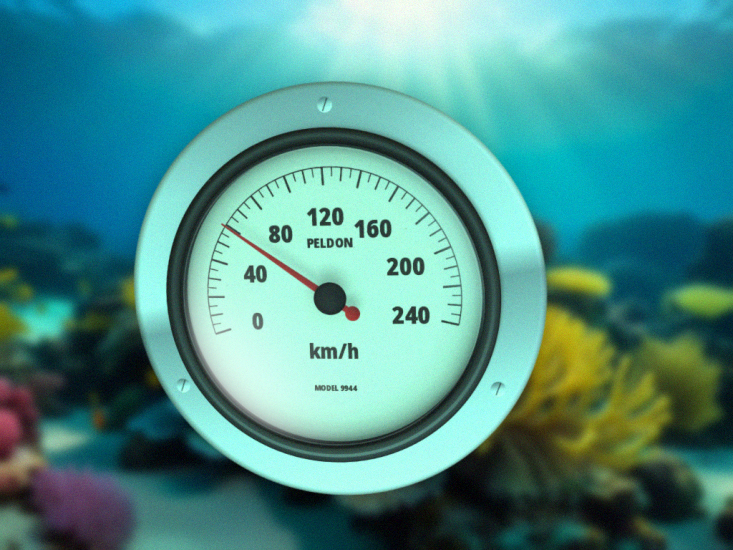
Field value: 60 km/h
